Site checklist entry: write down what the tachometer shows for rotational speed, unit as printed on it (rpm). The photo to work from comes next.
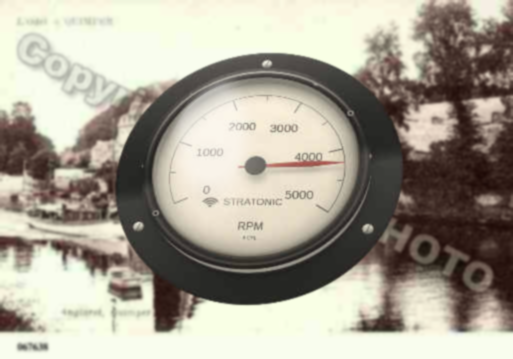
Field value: 4250 rpm
